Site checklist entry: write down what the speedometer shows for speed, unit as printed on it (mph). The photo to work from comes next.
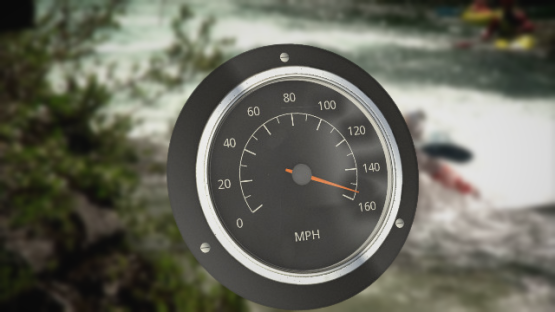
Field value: 155 mph
